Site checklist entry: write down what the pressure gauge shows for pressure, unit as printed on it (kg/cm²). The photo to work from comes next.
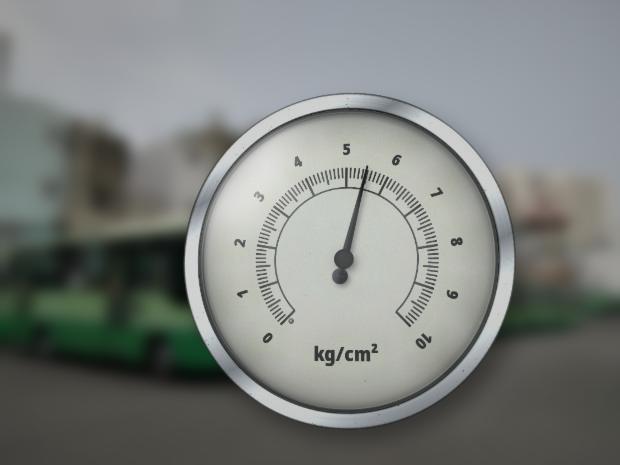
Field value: 5.5 kg/cm²
